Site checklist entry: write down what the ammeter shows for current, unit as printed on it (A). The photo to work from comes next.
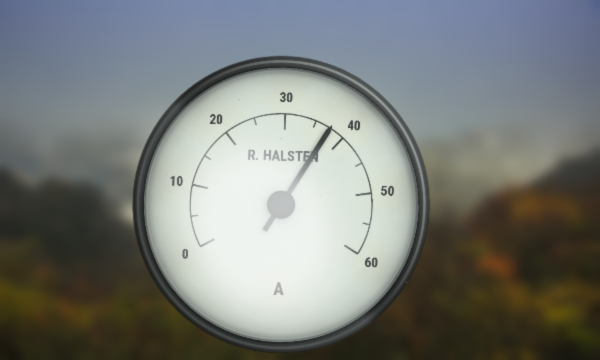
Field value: 37.5 A
